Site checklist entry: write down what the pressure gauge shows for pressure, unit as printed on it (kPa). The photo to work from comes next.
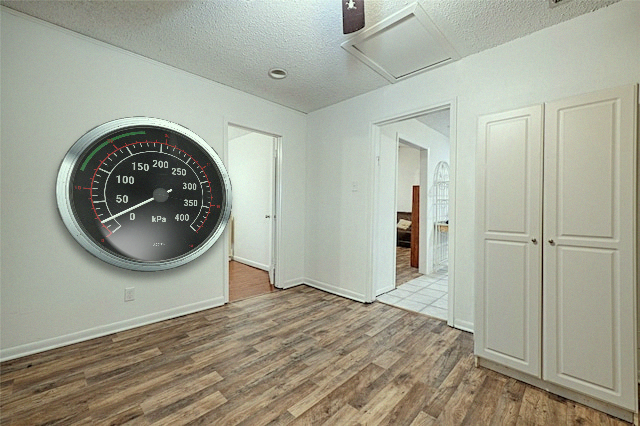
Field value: 20 kPa
